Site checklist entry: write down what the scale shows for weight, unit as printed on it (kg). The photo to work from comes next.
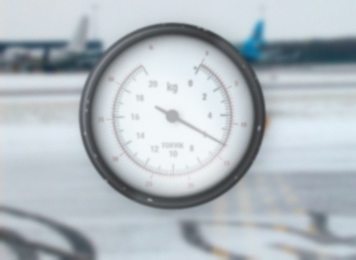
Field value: 6 kg
